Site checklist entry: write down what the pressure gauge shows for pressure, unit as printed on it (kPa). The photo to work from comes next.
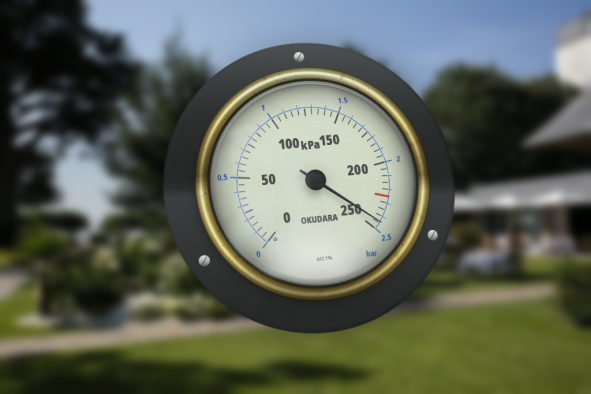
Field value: 245 kPa
